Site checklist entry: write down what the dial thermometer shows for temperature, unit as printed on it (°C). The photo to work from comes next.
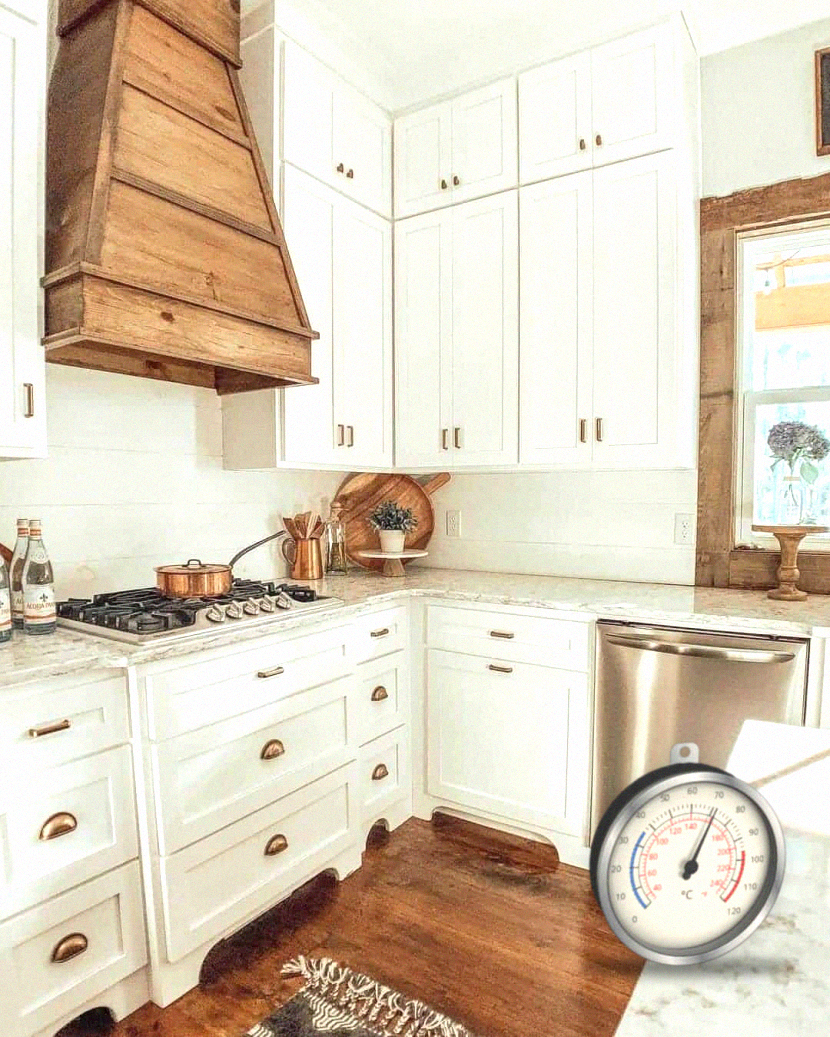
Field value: 70 °C
